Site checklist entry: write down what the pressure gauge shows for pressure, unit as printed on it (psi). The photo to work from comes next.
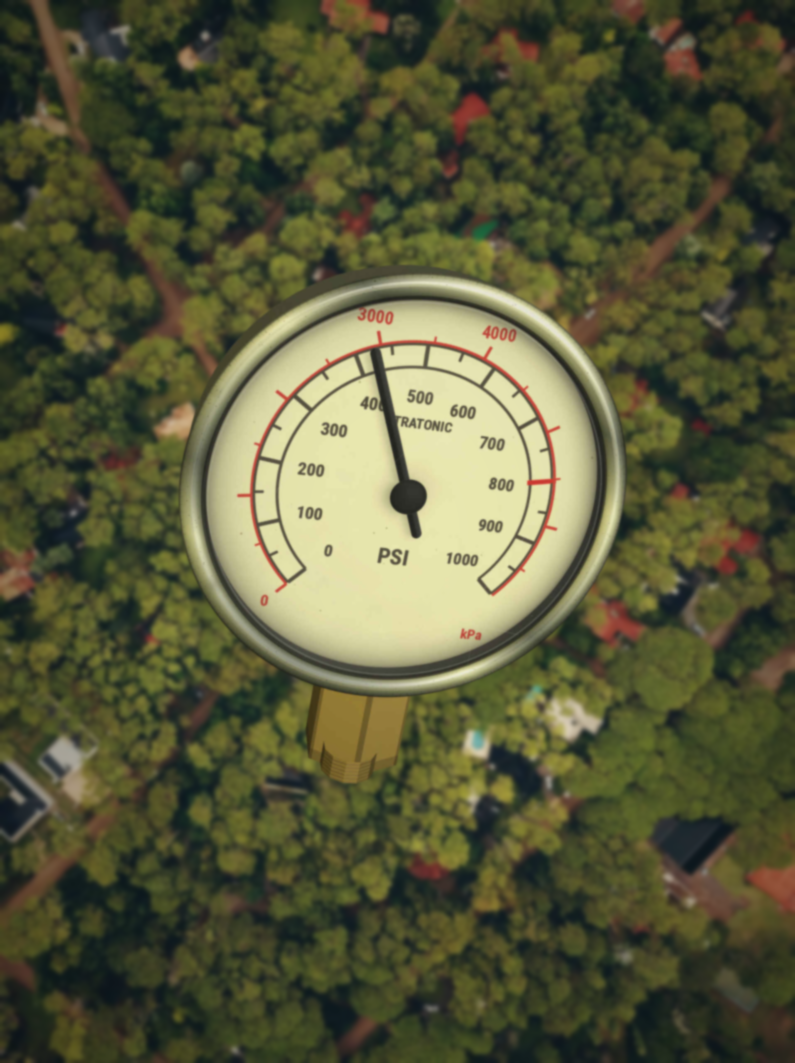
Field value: 425 psi
